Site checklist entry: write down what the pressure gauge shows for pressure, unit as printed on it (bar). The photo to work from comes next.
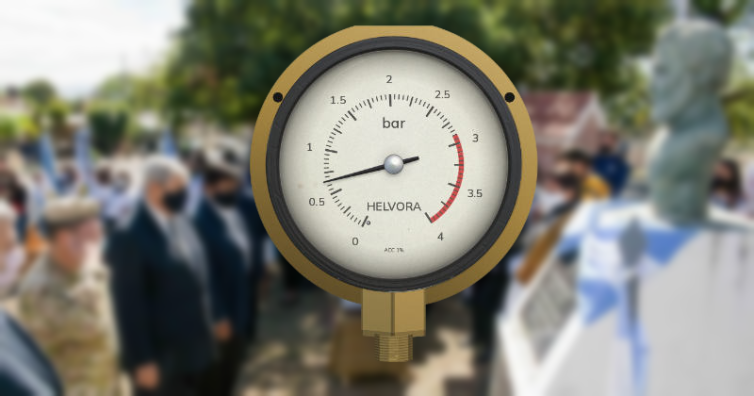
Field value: 0.65 bar
